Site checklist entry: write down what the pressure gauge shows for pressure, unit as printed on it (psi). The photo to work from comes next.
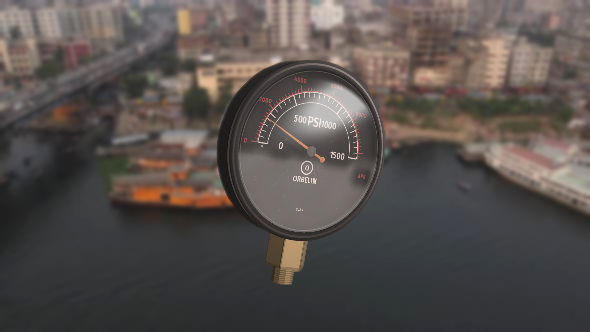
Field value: 200 psi
